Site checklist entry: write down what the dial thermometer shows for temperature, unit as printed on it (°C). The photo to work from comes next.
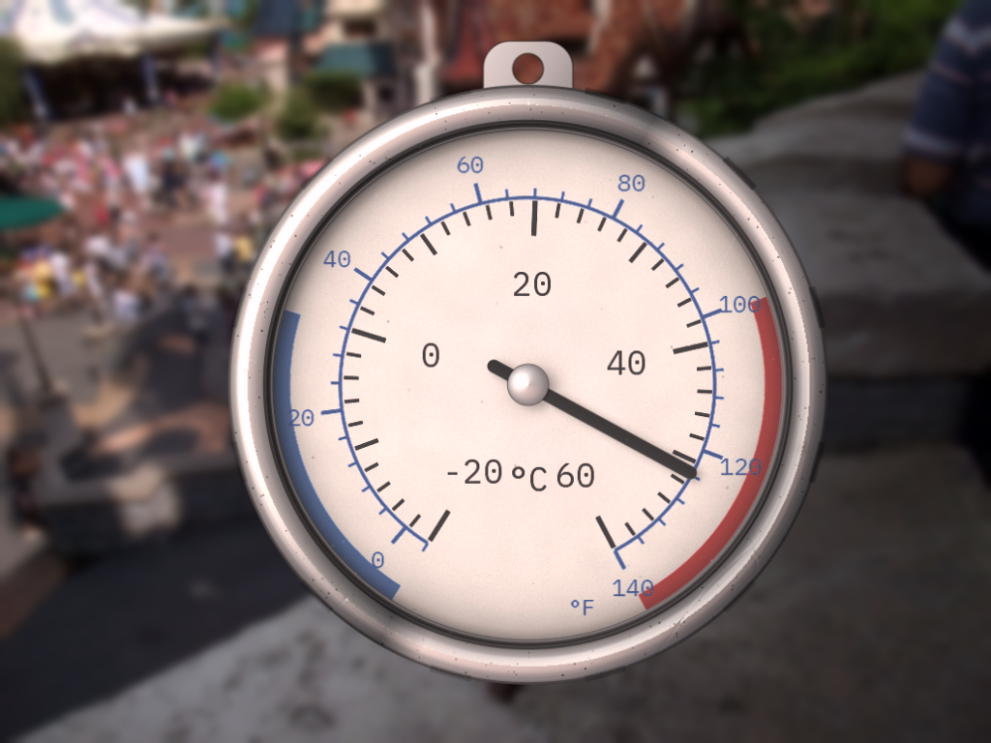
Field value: 51 °C
